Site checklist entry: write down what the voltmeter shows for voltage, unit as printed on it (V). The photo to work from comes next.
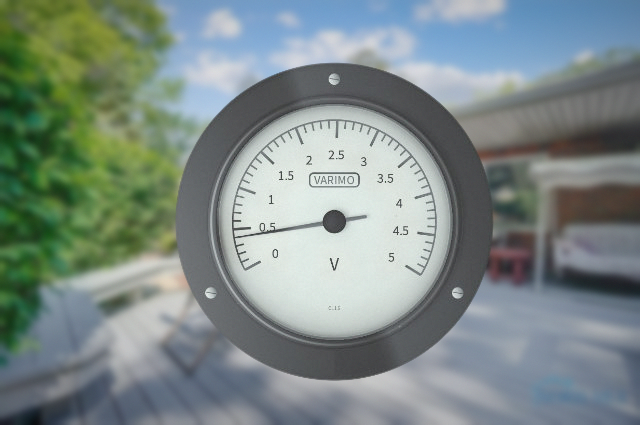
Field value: 0.4 V
